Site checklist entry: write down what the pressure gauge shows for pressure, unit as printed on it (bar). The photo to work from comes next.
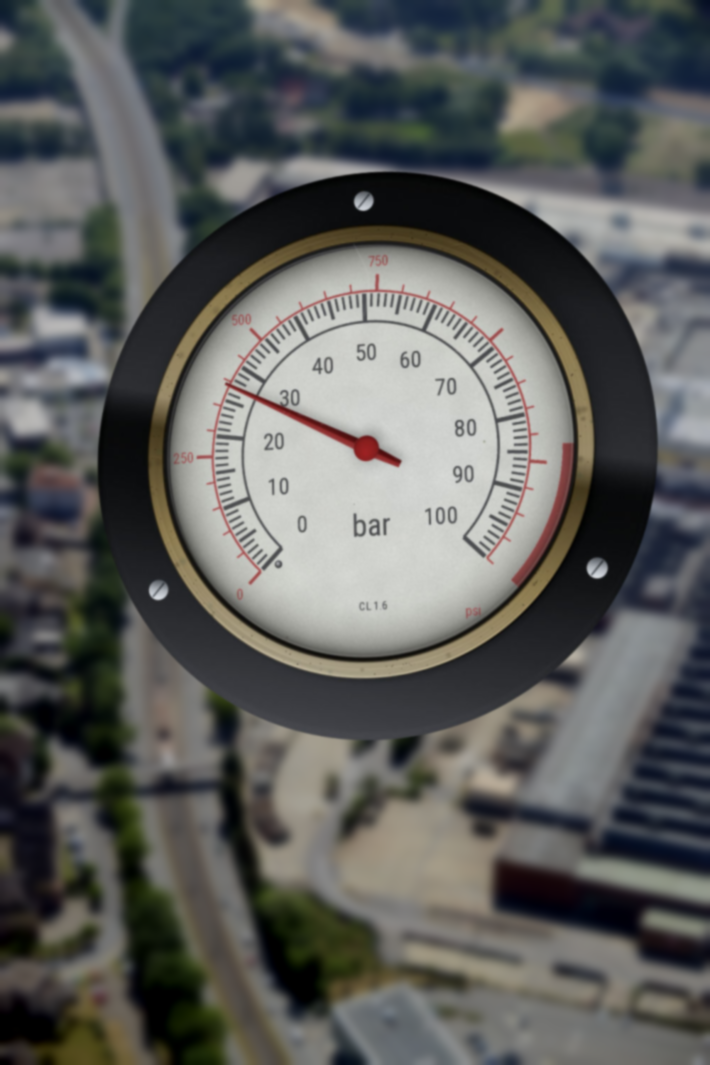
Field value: 27 bar
